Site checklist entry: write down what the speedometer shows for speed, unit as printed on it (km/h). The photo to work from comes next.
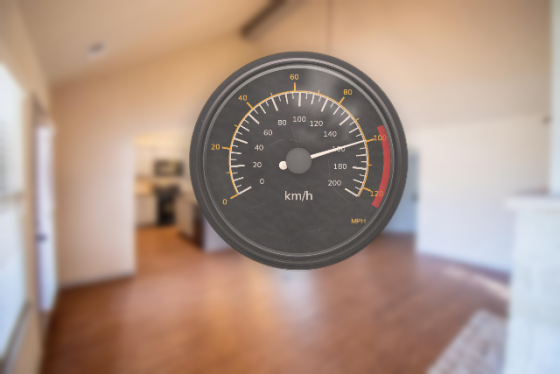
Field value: 160 km/h
